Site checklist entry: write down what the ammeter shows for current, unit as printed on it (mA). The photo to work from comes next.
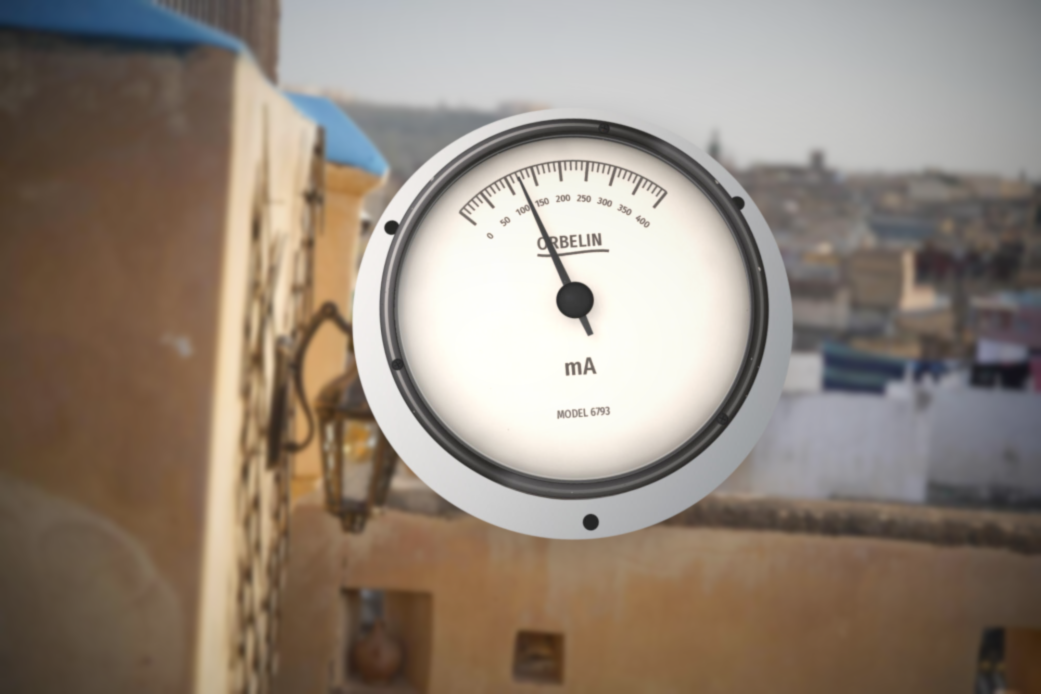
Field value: 120 mA
